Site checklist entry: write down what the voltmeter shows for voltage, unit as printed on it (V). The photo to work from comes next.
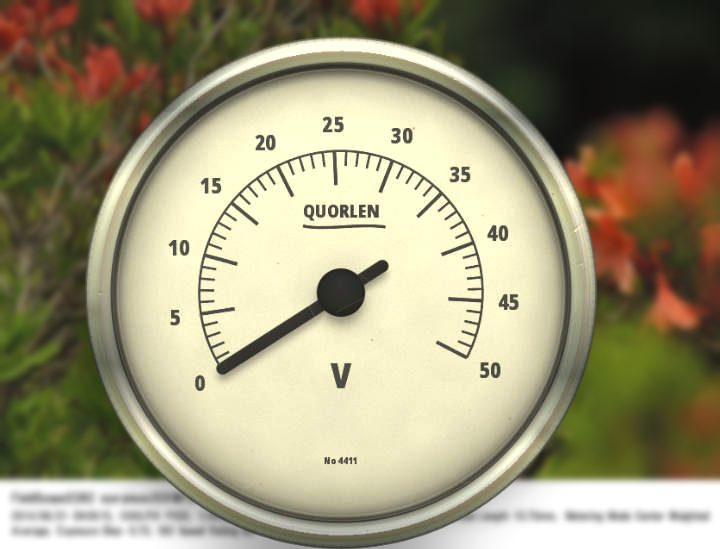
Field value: 0 V
